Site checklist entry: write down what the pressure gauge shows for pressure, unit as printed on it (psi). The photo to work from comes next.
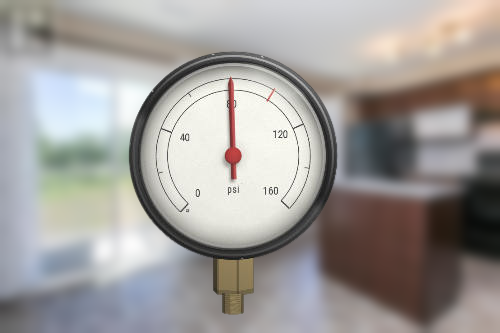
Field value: 80 psi
